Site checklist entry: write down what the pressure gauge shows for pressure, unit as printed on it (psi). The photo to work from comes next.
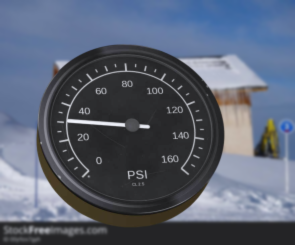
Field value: 30 psi
